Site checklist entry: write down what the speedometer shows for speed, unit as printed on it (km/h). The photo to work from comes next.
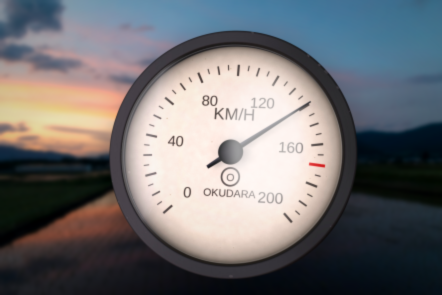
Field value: 140 km/h
